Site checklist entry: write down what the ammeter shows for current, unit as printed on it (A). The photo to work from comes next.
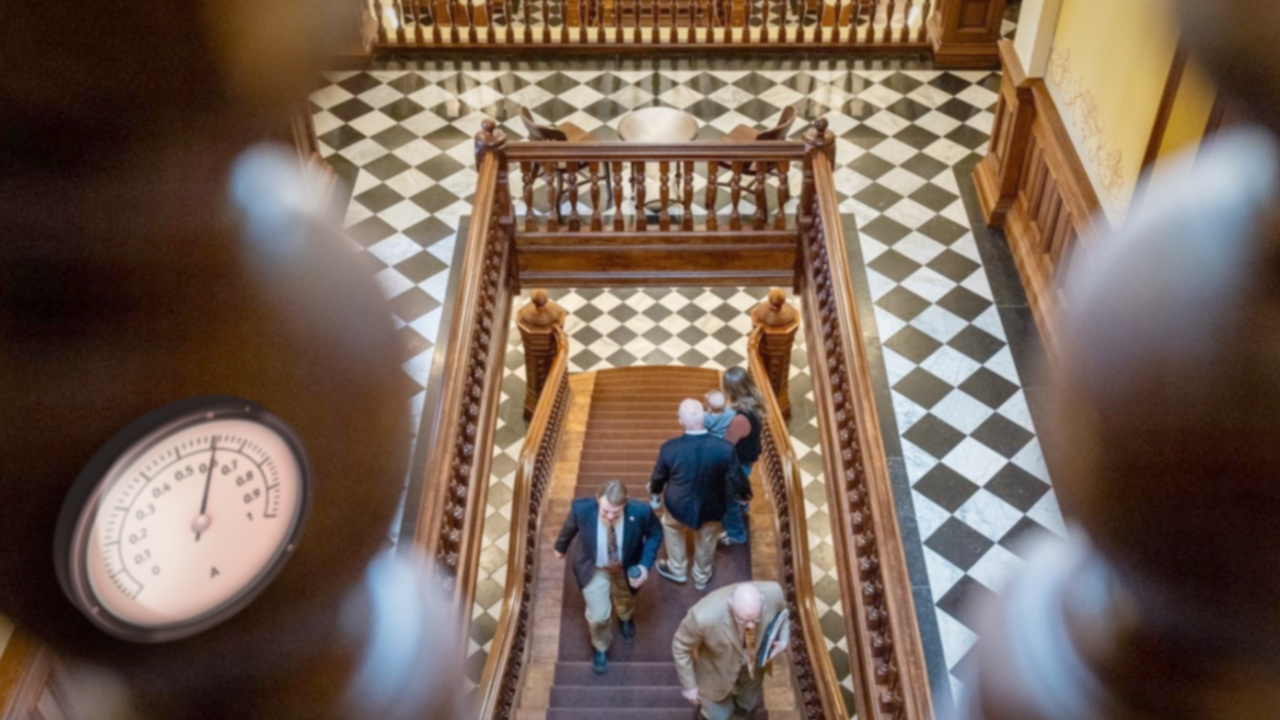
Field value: 0.6 A
